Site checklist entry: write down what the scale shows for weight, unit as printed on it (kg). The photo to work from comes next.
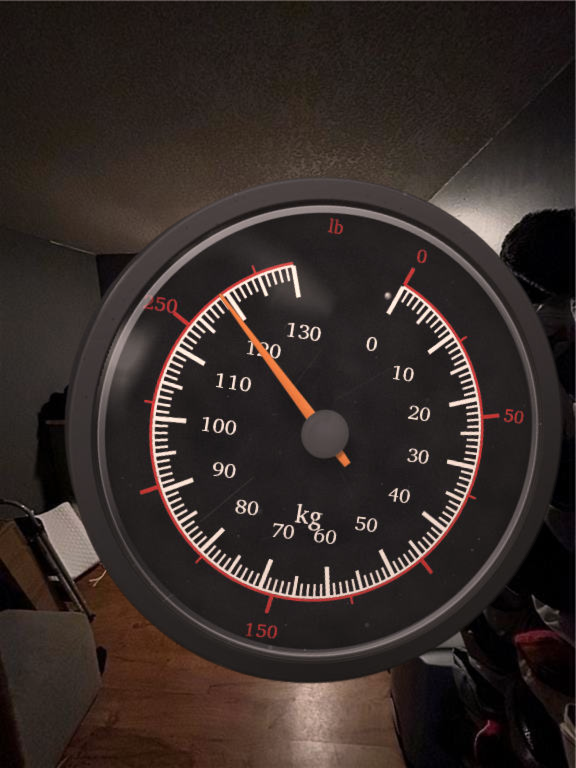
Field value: 119 kg
